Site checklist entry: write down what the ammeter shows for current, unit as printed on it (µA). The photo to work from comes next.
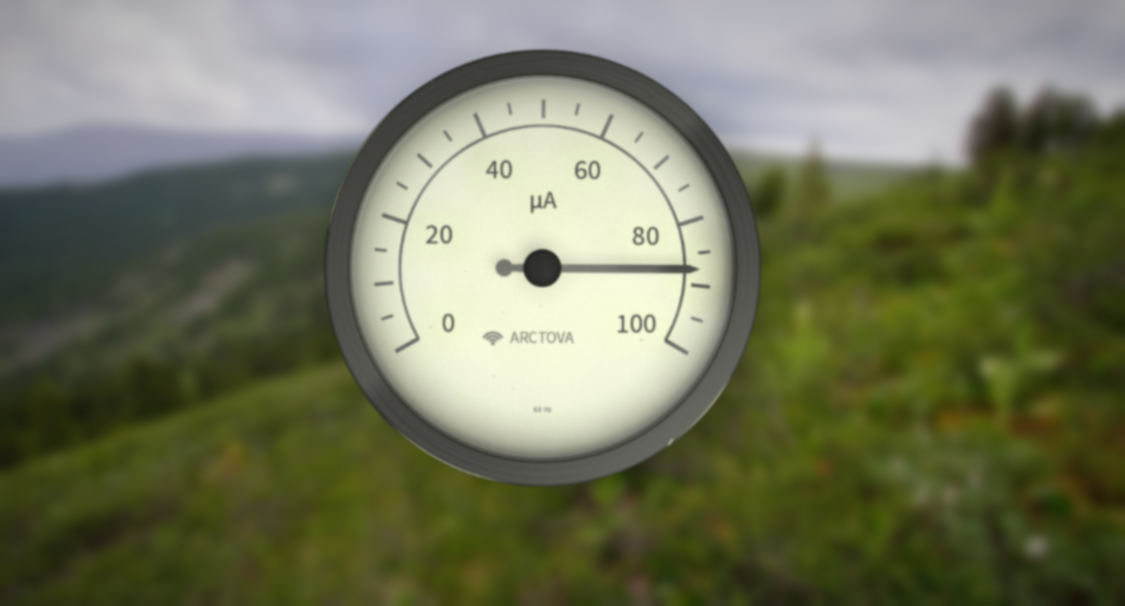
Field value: 87.5 µA
